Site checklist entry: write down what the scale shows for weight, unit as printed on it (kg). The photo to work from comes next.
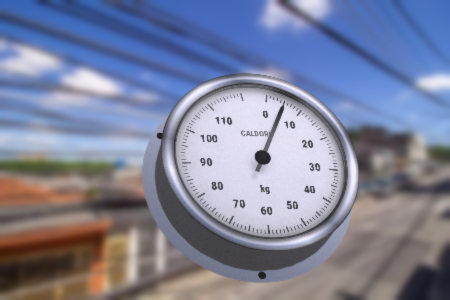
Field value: 5 kg
